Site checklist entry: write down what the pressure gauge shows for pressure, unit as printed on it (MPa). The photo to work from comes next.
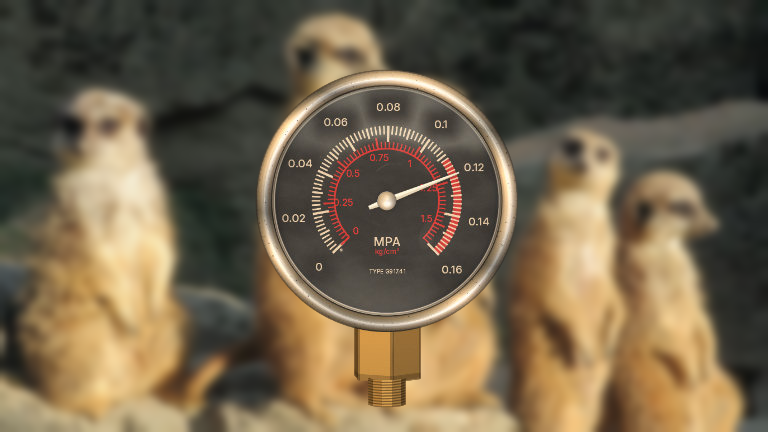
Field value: 0.12 MPa
